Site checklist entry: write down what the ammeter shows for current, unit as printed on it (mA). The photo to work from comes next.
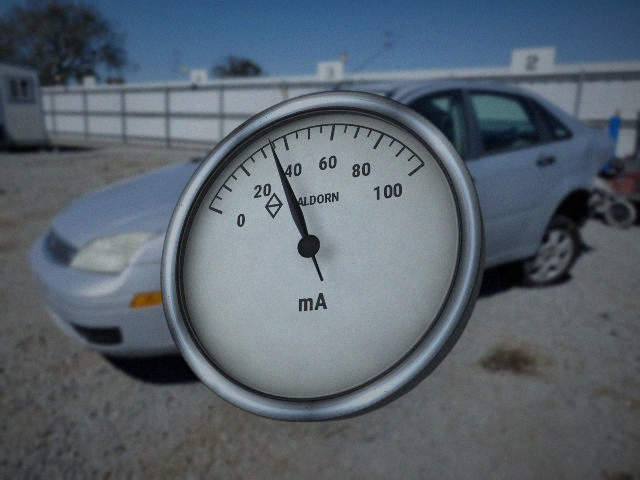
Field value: 35 mA
